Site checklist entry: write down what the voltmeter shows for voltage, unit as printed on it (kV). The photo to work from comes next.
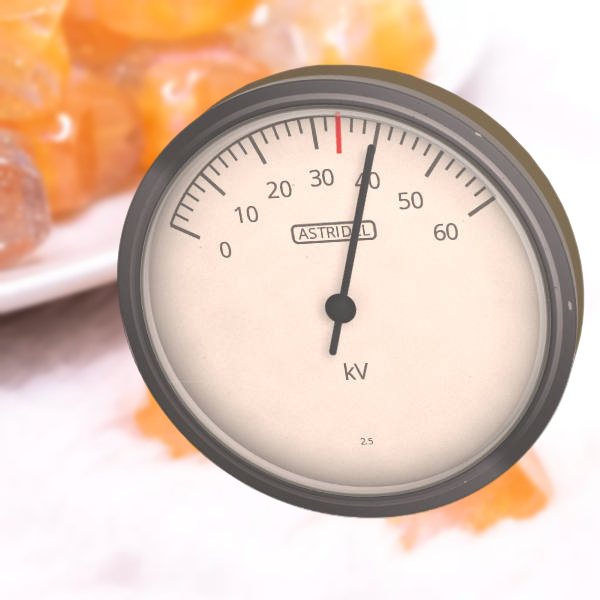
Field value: 40 kV
